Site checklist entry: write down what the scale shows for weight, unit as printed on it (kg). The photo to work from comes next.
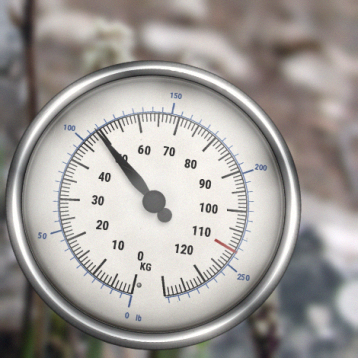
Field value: 49 kg
